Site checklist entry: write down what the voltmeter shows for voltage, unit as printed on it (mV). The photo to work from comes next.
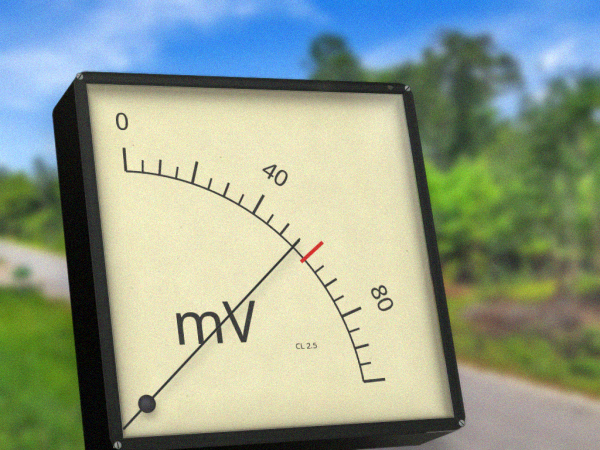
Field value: 55 mV
